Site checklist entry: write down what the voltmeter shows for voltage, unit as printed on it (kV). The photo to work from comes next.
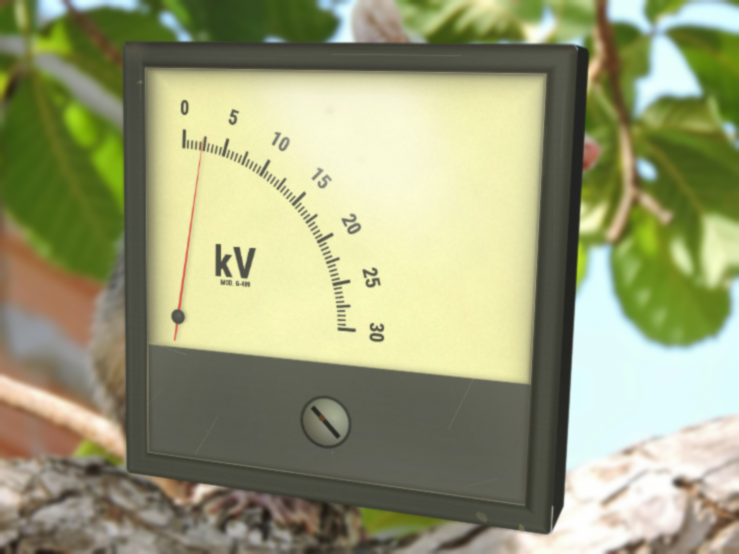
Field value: 2.5 kV
